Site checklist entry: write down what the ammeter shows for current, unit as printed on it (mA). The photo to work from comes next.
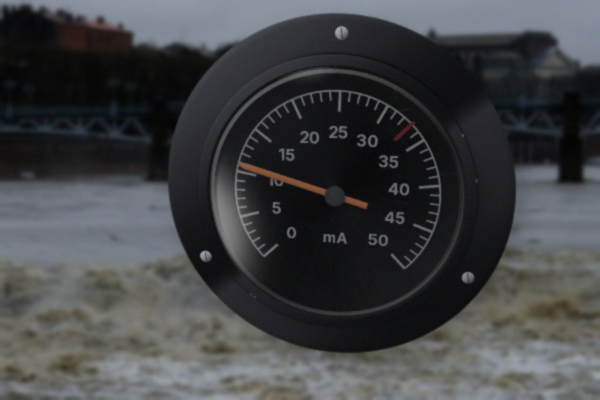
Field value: 11 mA
